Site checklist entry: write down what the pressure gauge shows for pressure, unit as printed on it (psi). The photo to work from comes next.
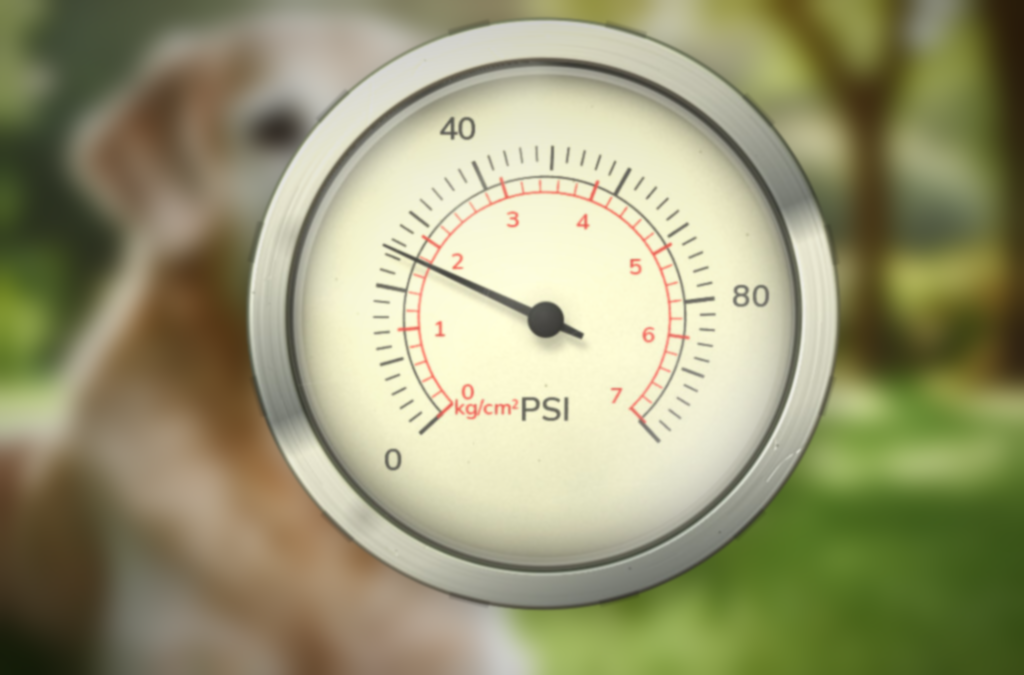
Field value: 25 psi
